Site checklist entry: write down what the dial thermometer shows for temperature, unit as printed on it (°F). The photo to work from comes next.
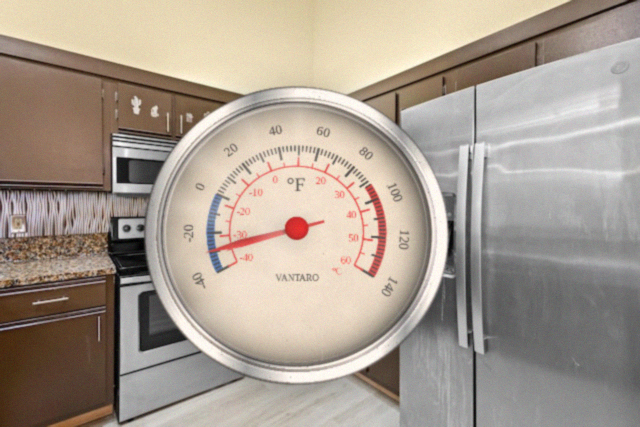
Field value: -30 °F
